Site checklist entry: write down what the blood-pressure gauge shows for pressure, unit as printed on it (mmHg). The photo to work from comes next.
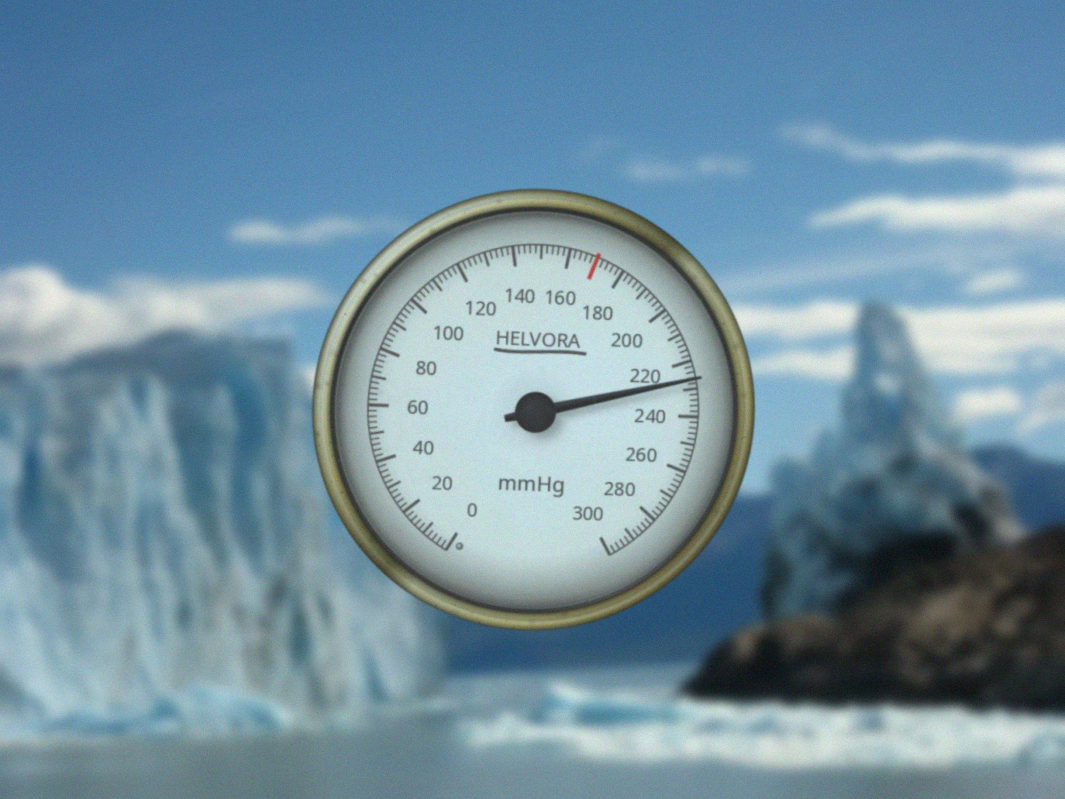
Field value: 226 mmHg
